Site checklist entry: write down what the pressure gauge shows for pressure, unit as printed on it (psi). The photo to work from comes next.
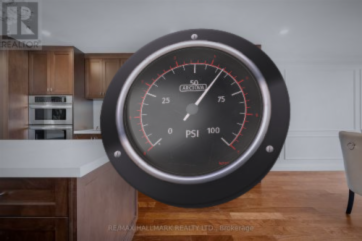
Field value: 62.5 psi
